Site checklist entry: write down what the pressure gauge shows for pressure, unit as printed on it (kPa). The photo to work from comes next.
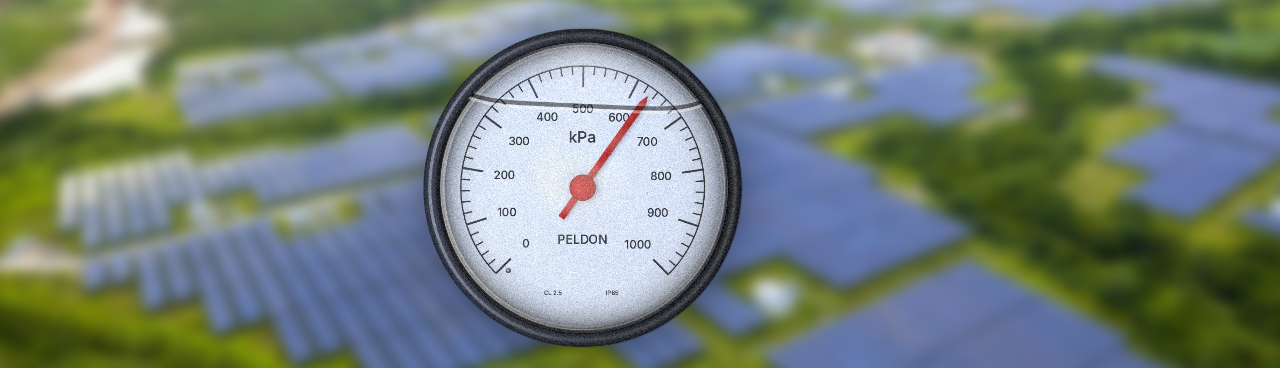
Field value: 630 kPa
